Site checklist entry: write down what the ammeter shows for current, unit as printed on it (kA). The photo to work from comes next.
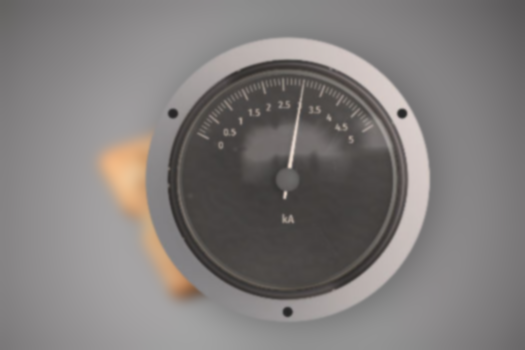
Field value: 3 kA
